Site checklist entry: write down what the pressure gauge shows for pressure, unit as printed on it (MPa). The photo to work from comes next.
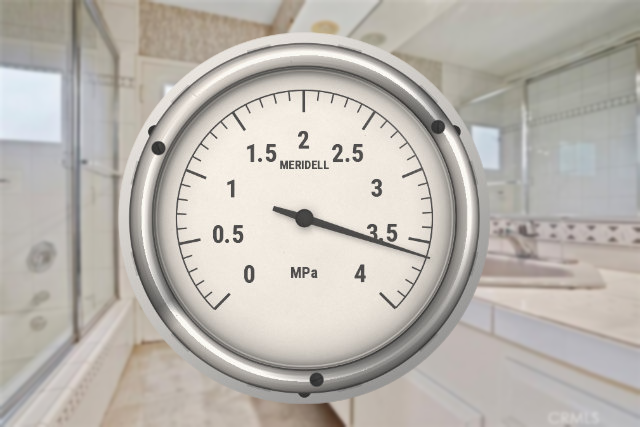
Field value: 3.6 MPa
